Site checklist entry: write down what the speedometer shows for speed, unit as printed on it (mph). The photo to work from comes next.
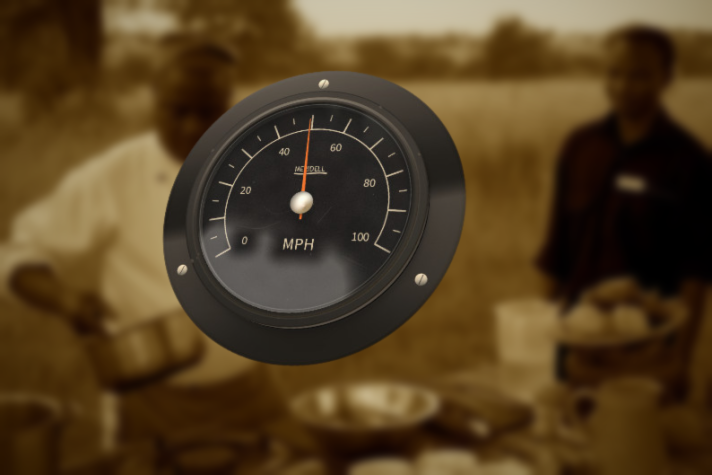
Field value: 50 mph
